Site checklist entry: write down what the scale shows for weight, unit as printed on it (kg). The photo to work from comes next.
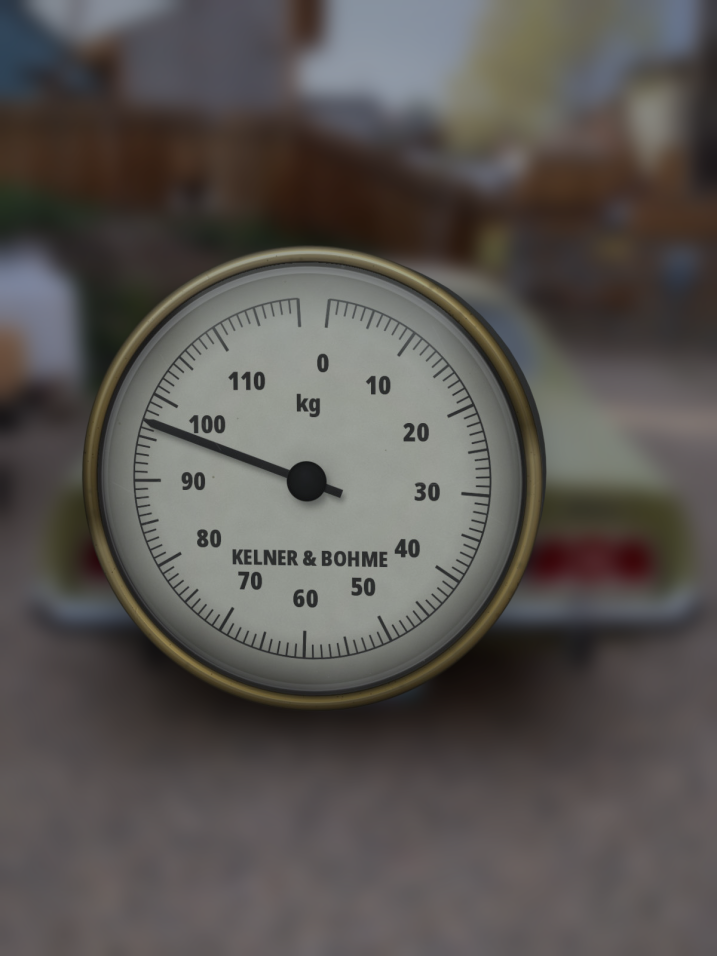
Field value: 97 kg
